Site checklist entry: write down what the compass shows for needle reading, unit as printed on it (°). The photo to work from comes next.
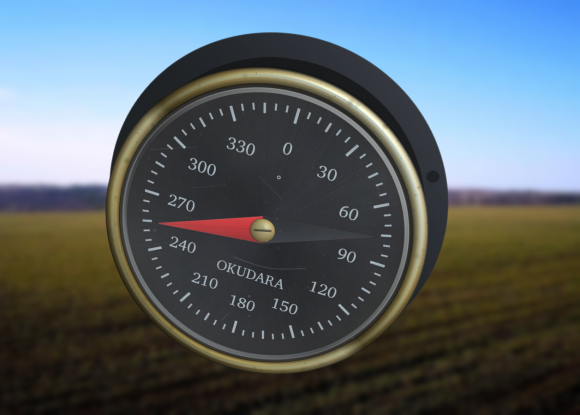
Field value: 255 °
